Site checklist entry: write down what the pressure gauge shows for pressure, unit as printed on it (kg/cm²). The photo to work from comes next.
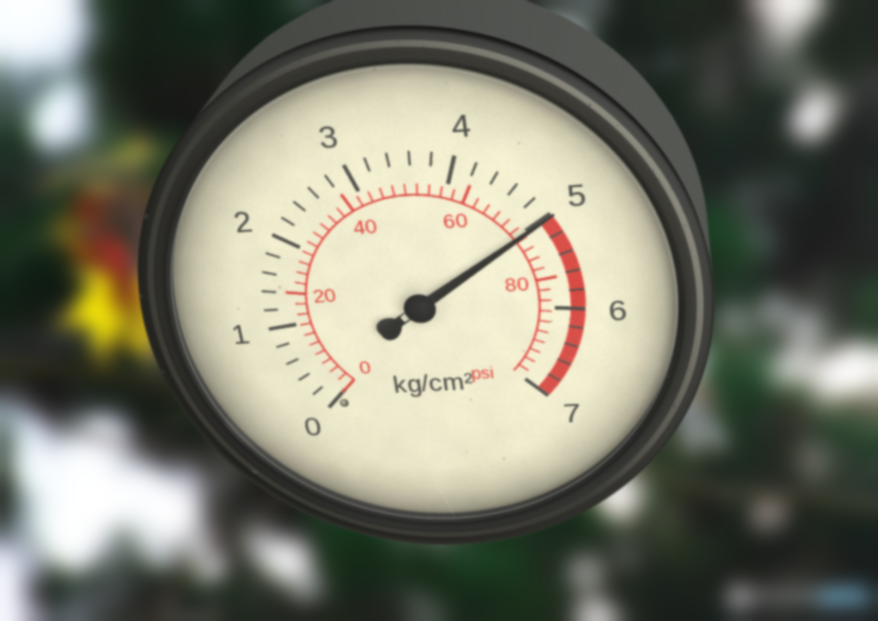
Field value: 5 kg/cm²
